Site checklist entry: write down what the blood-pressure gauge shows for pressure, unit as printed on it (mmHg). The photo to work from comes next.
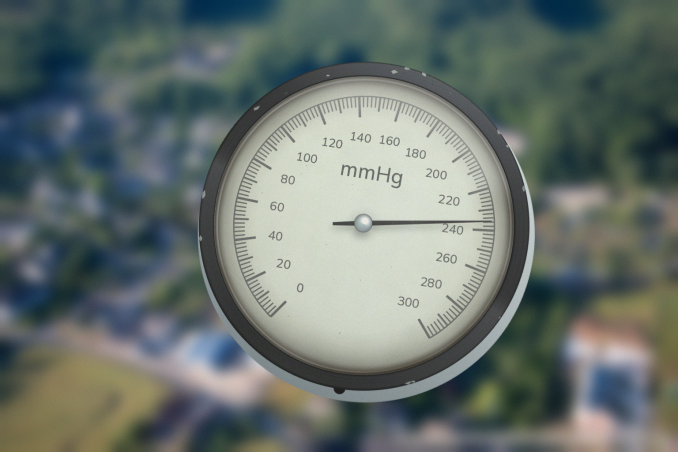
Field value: 236 mmHg
